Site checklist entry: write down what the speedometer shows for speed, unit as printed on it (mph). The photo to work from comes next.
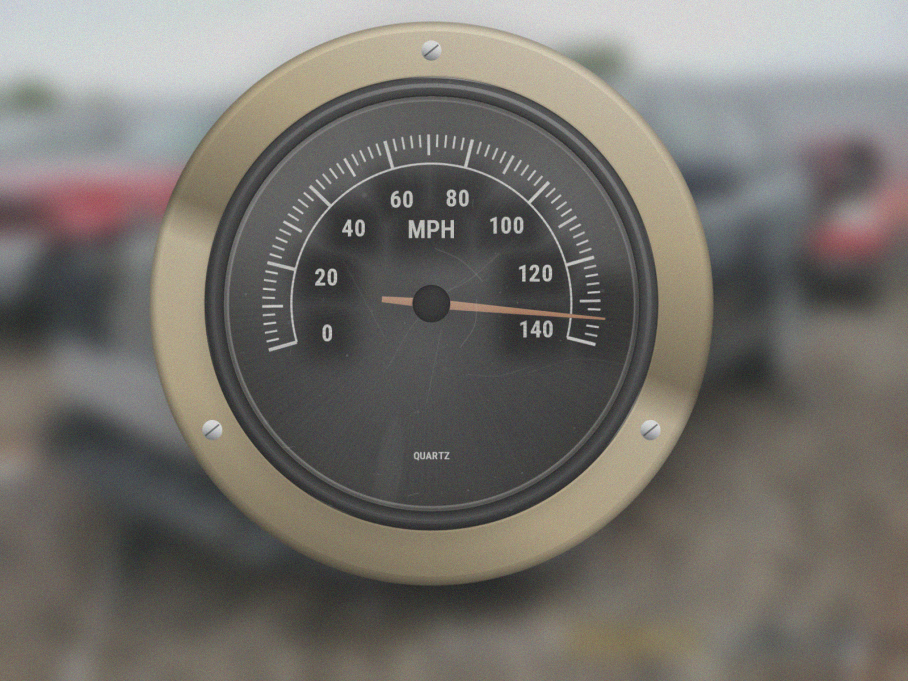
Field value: 134 mph
